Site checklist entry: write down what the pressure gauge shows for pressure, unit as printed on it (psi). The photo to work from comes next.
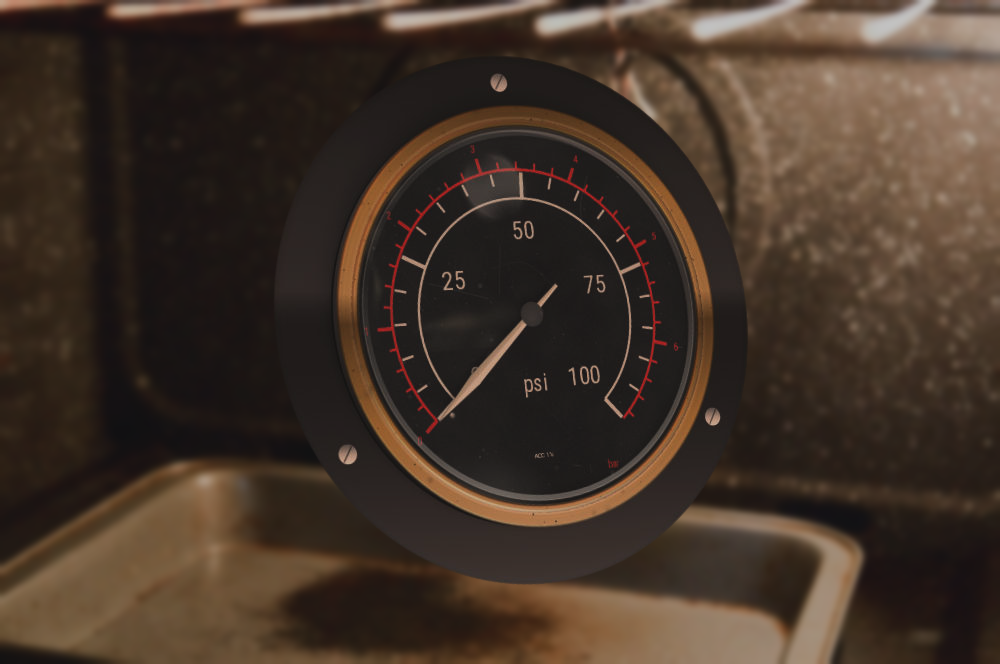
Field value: 0 psi
